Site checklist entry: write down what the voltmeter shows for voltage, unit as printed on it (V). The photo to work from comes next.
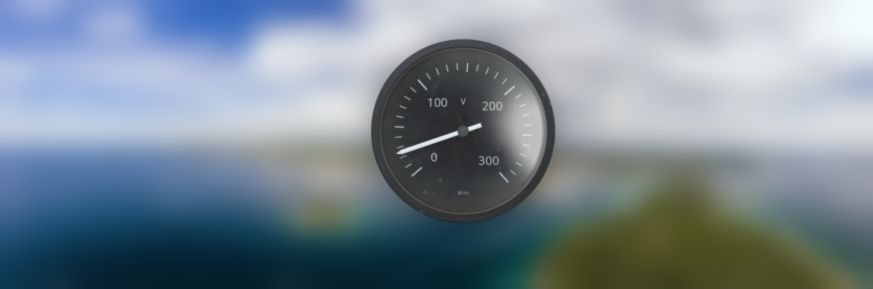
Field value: 25 V
